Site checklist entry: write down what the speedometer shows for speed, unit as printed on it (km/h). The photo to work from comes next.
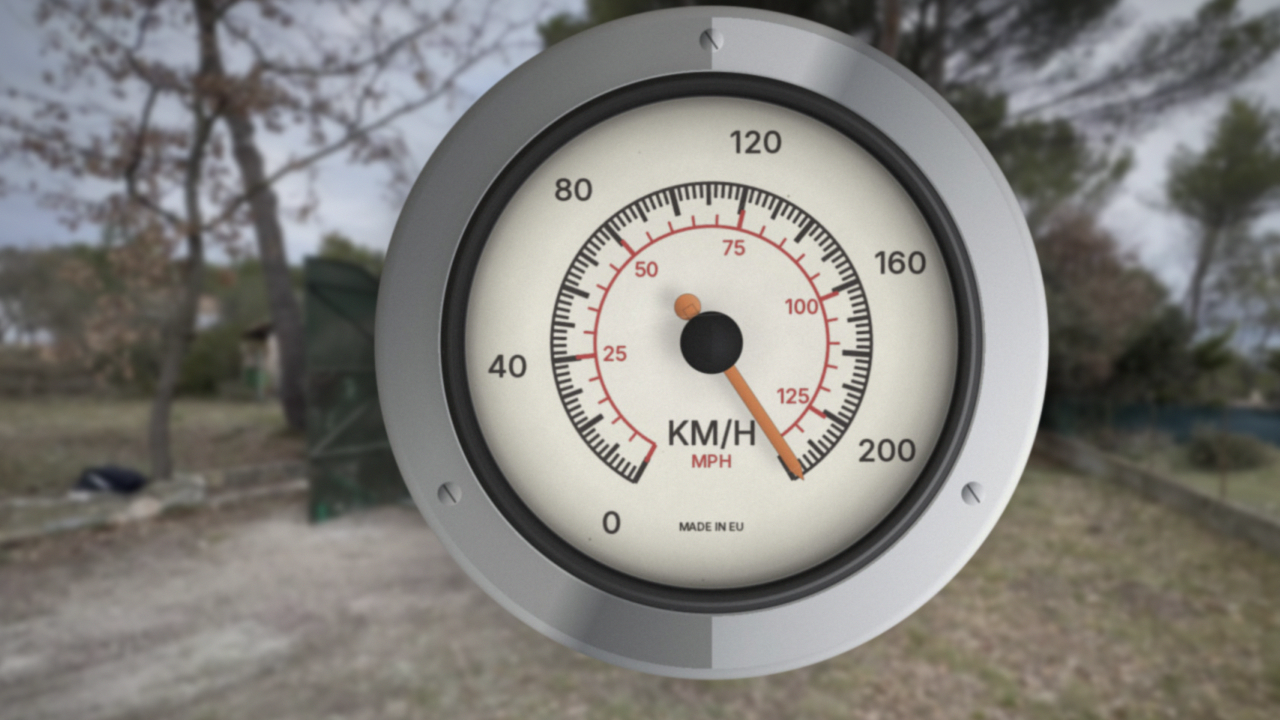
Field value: 218 km/h
